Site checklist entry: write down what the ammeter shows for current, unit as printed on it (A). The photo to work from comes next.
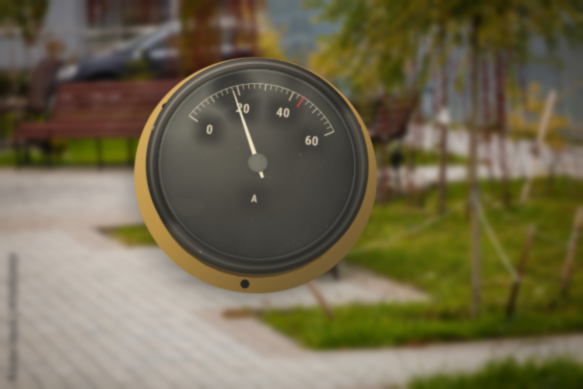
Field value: 18 A
